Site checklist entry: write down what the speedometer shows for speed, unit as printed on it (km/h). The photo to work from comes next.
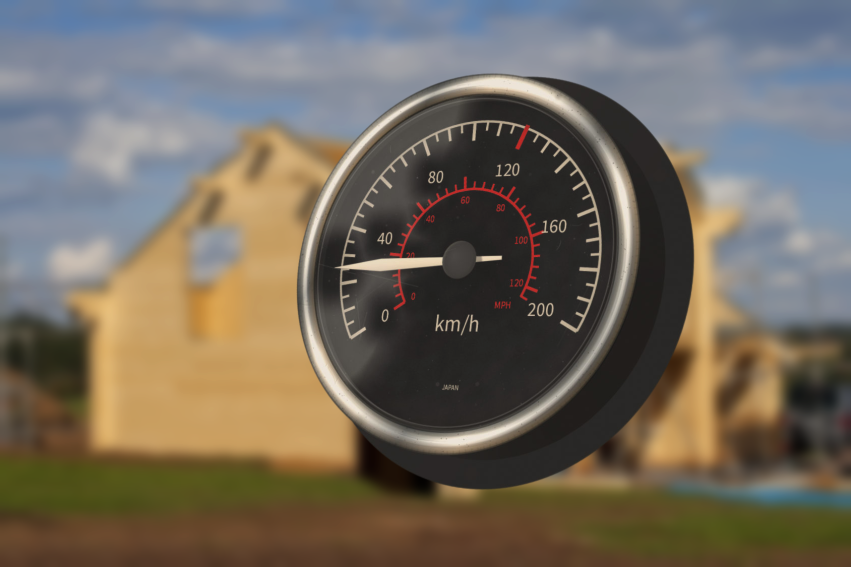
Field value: 25 km/h
